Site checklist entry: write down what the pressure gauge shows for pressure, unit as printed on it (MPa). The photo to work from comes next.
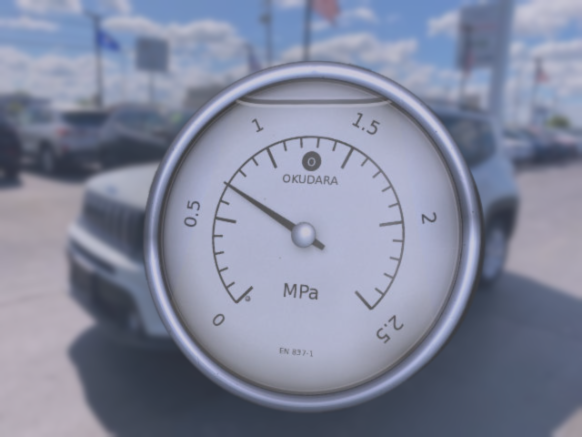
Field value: 0.7 MPa
